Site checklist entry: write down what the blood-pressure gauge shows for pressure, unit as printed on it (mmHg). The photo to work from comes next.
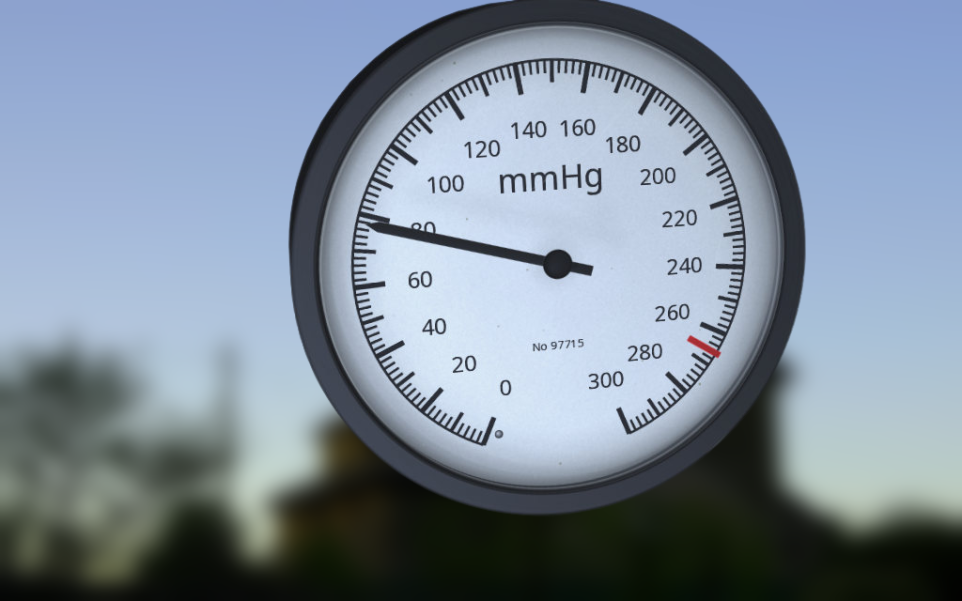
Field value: 78 mmHg
